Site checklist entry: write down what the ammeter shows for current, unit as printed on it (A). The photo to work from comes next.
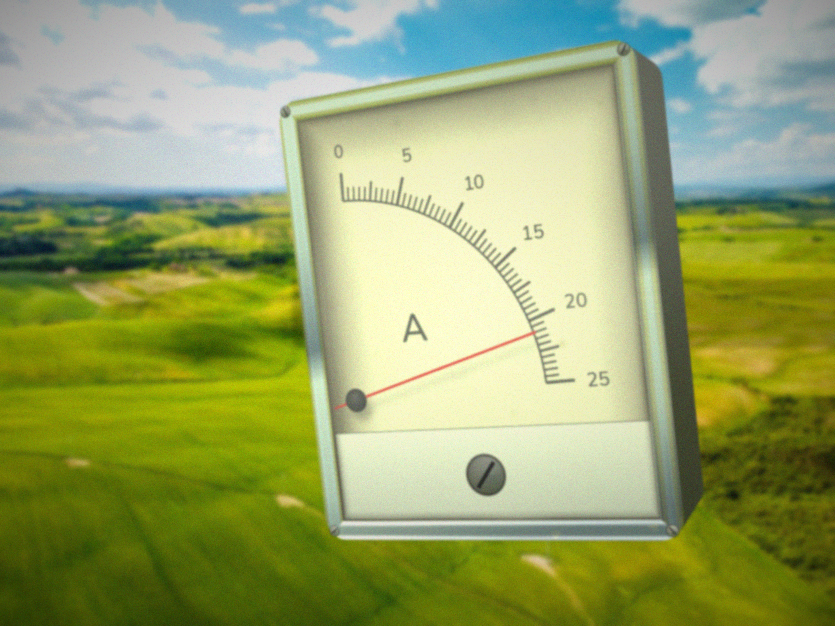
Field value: 21 A
